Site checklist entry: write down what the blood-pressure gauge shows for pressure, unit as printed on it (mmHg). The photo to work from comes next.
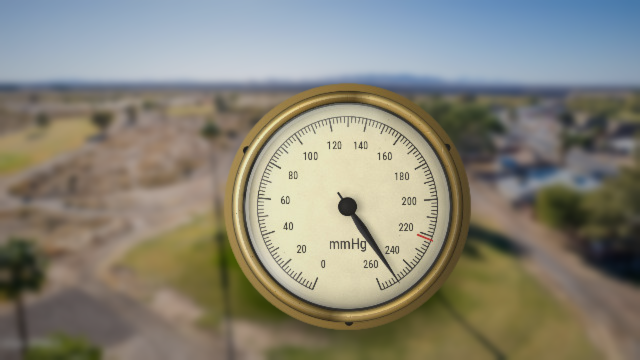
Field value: 250 mmHg
